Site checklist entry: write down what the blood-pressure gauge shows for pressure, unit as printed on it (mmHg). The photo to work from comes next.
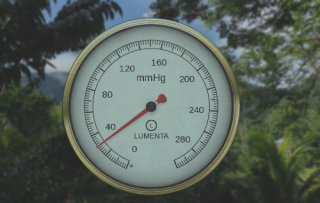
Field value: 30 mmHg
